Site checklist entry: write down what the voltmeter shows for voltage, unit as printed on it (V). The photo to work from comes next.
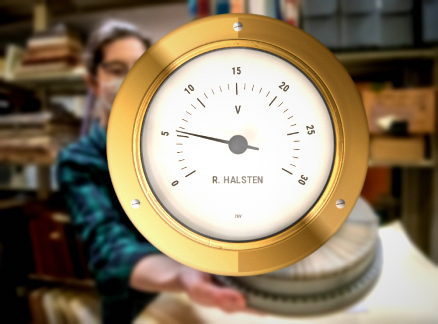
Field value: 5.5 V
